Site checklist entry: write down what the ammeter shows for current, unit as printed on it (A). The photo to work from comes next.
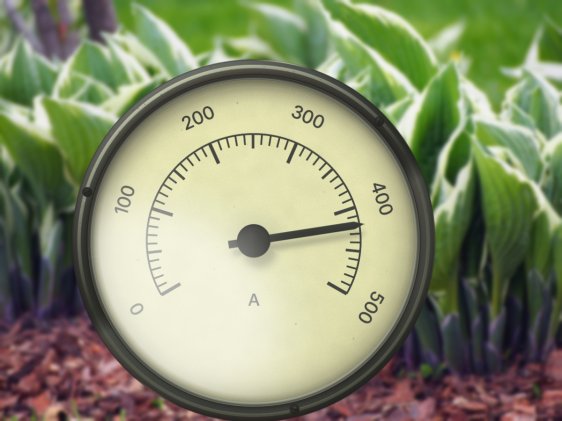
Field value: 420 A
